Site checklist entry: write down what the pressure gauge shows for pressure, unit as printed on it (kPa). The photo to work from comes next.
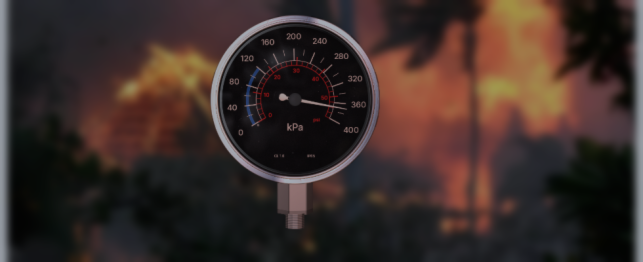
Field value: 370 kPa
